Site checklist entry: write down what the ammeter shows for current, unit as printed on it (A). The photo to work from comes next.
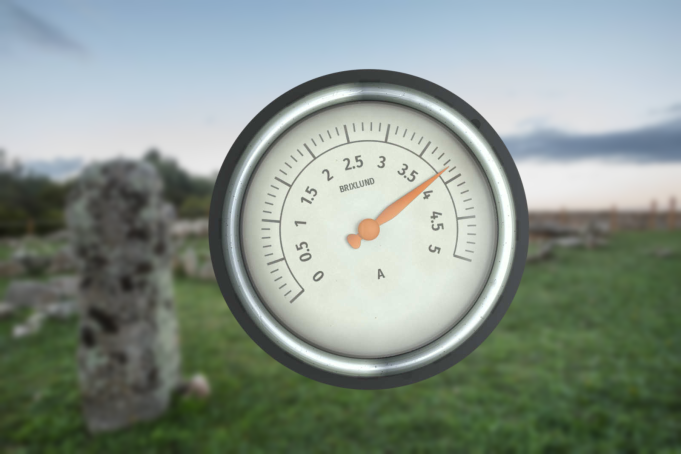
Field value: 3.85 A
